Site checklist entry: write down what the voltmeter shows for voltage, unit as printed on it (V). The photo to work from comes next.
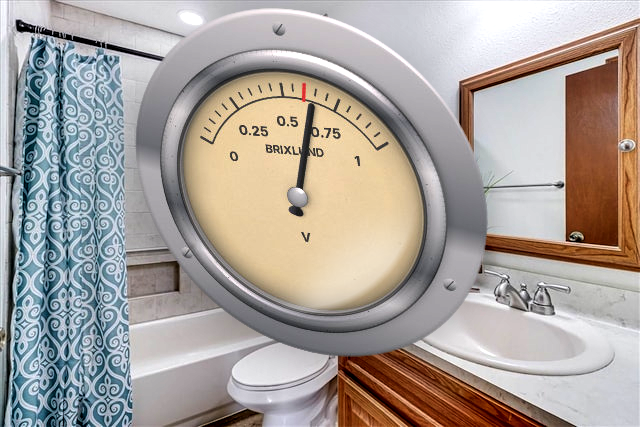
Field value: 0.65 V
